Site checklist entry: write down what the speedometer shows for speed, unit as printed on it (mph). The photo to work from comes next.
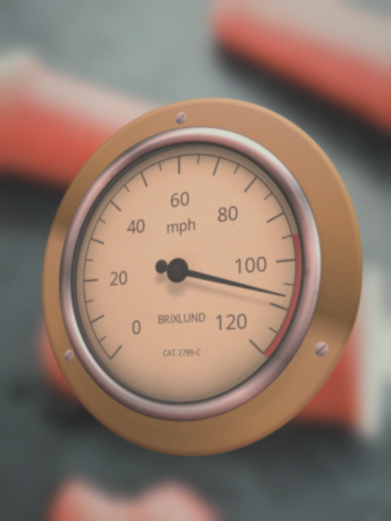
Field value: 107.5 mph
